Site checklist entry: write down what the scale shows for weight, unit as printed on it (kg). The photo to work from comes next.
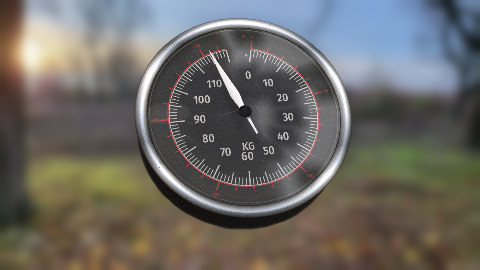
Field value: 115 kg
